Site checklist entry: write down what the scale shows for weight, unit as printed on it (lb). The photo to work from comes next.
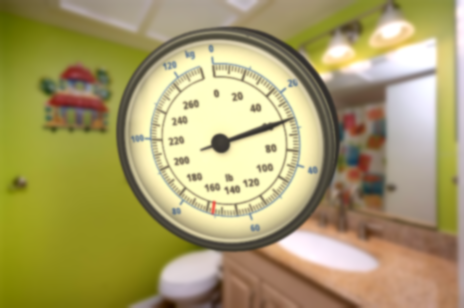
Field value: 60 lb
